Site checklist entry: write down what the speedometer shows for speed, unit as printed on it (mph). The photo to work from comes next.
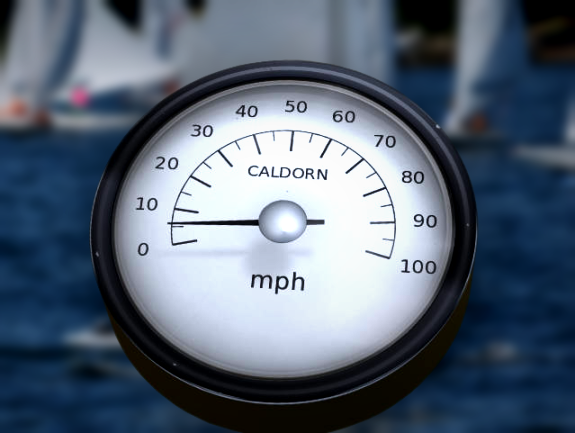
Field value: 5 mph
